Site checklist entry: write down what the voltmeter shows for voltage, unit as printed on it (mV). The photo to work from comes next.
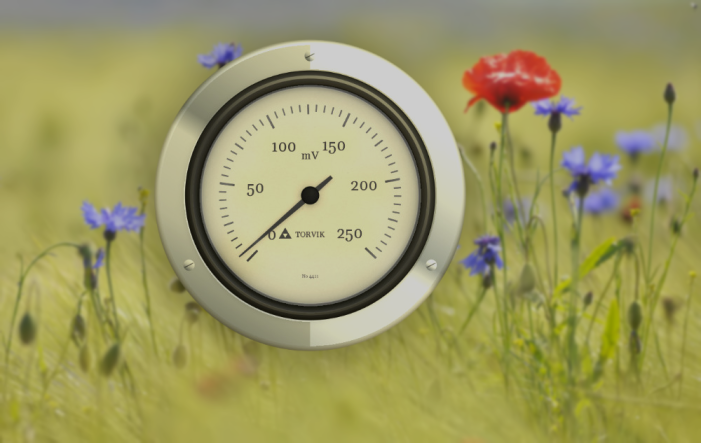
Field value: 5 mV
